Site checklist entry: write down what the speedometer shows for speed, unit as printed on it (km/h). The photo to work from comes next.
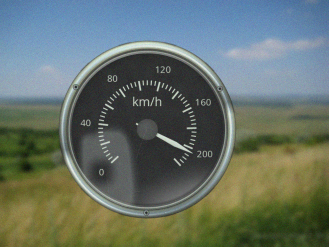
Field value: 204 km/h
